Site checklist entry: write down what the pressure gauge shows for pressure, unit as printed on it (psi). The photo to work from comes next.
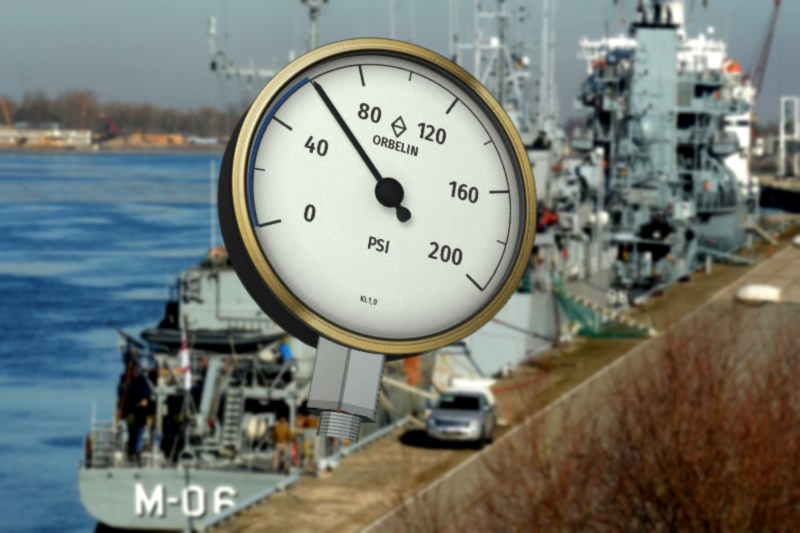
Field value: 60 psi
